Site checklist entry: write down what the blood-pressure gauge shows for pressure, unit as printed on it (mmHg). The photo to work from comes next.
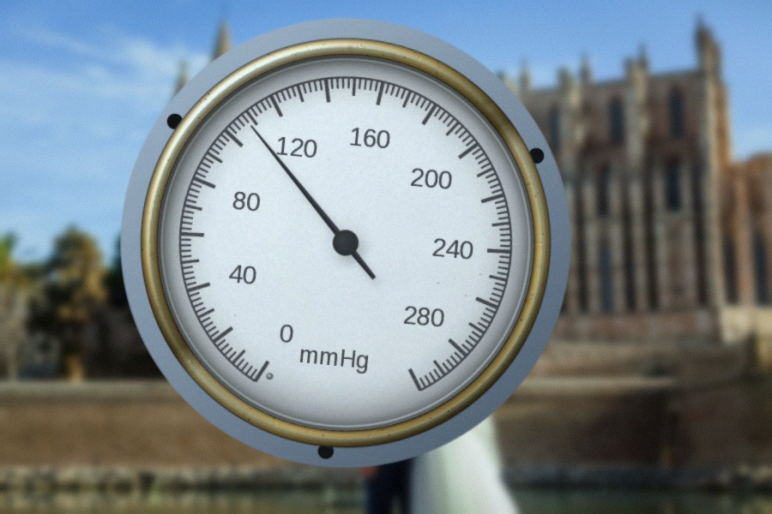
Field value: 108 mmHg
